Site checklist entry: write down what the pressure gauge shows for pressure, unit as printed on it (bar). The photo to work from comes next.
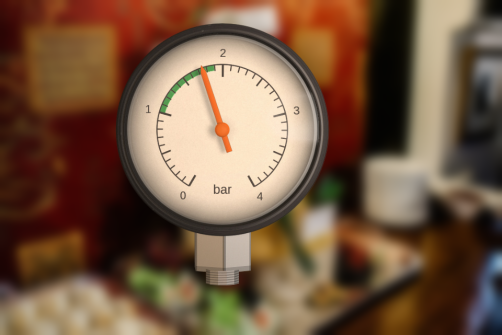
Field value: 1.75 bar
